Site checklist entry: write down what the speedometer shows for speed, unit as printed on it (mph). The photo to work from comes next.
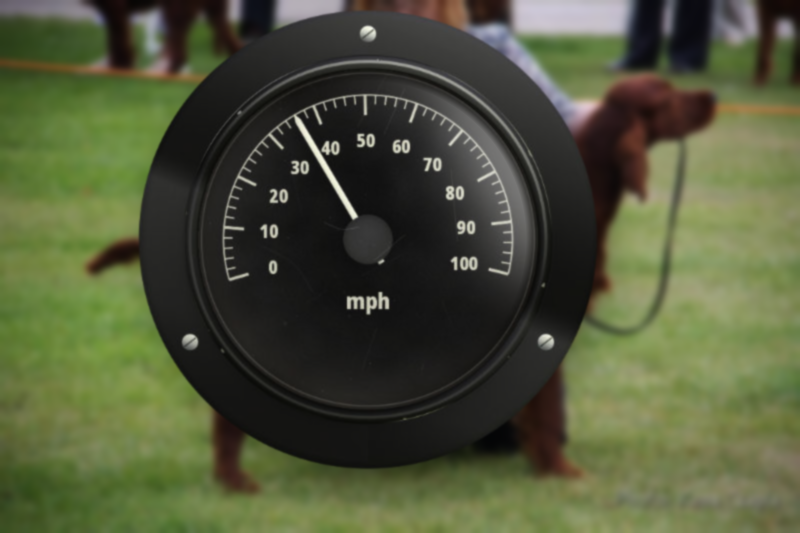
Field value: 36 mph
